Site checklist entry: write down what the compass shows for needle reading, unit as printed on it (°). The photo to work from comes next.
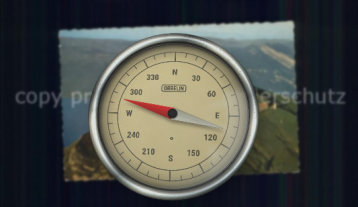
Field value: 285 °
